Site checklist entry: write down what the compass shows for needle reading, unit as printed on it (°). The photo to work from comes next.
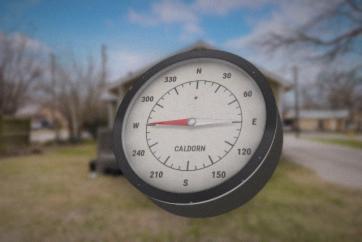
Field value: 270 °
